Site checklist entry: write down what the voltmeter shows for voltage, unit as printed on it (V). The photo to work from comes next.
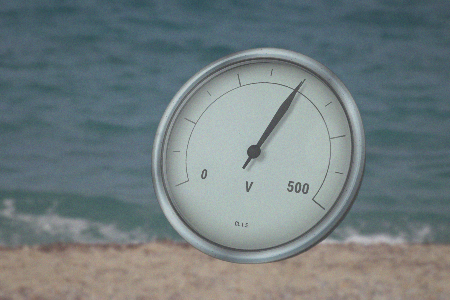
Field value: 300 V
